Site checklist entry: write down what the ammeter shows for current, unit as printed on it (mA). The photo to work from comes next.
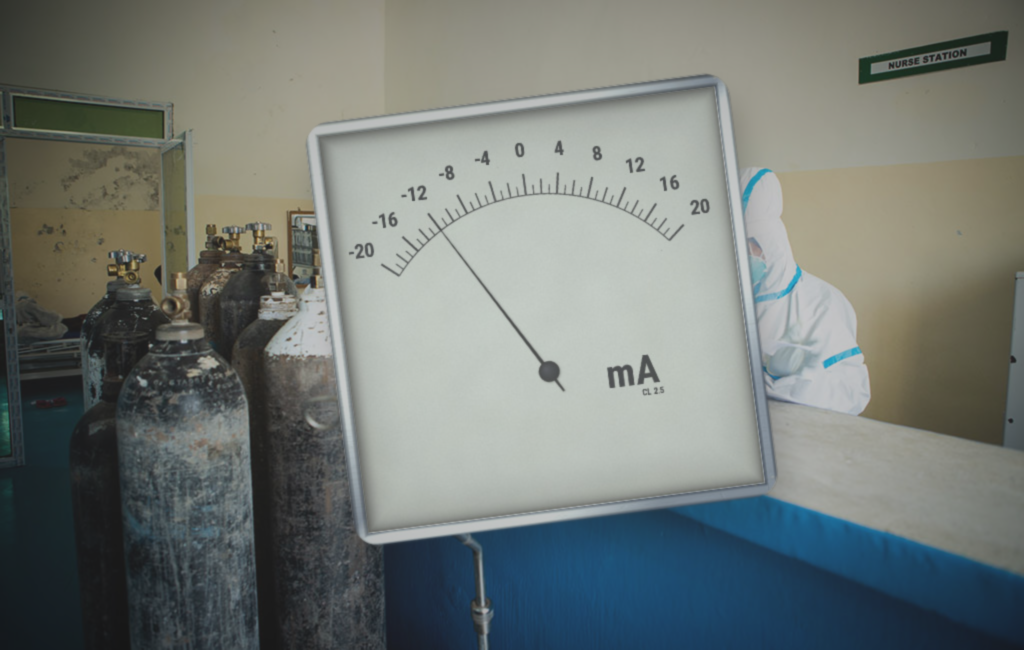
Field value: -12 mA
